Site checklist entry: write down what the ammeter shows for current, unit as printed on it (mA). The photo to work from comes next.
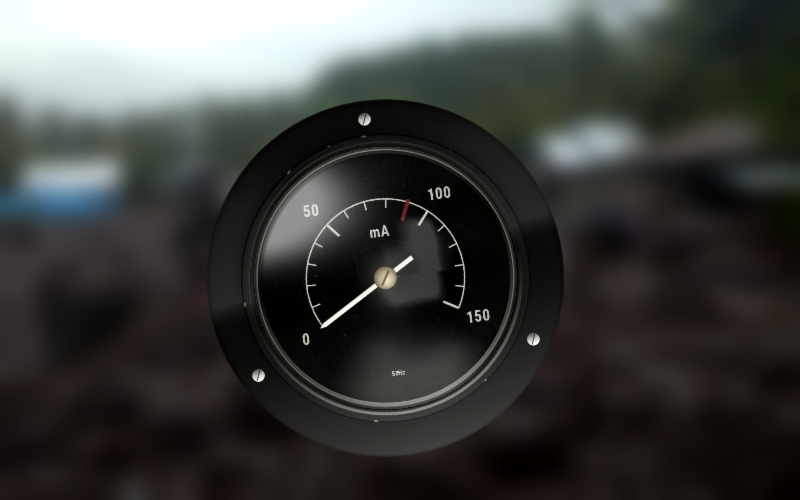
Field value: 0 mA
